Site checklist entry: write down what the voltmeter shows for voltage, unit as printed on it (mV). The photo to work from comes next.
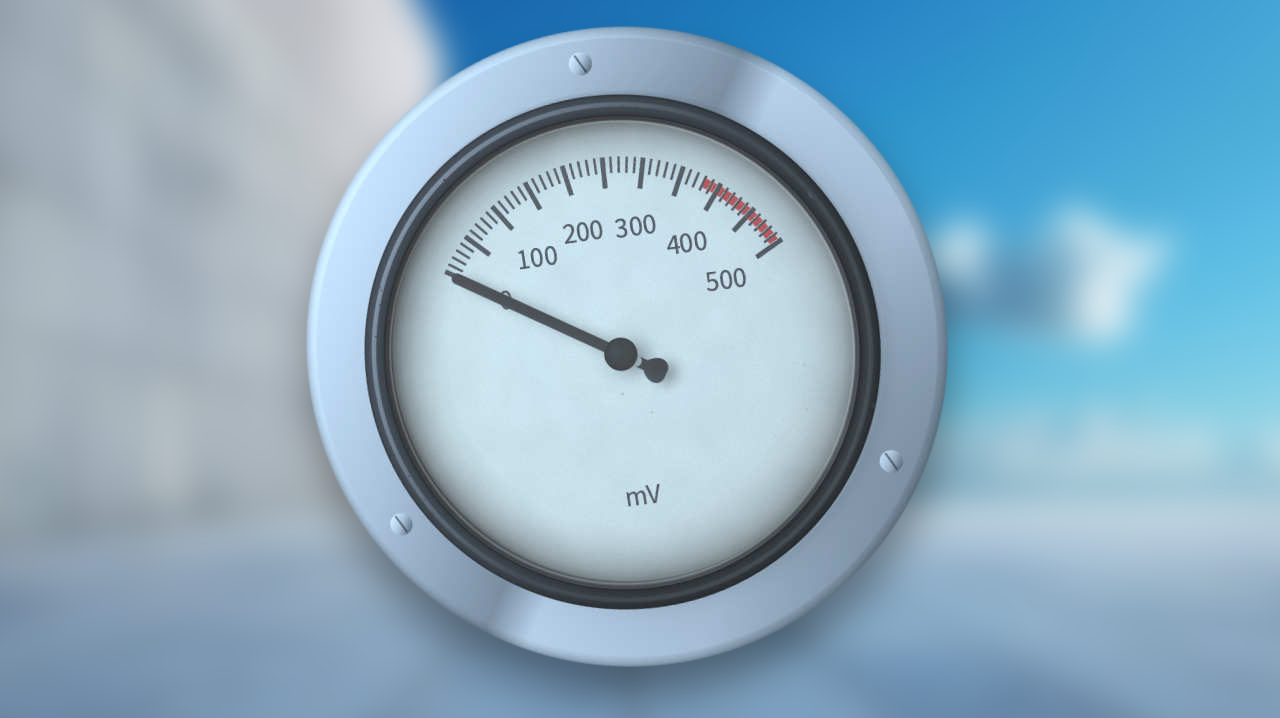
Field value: 0 mV
